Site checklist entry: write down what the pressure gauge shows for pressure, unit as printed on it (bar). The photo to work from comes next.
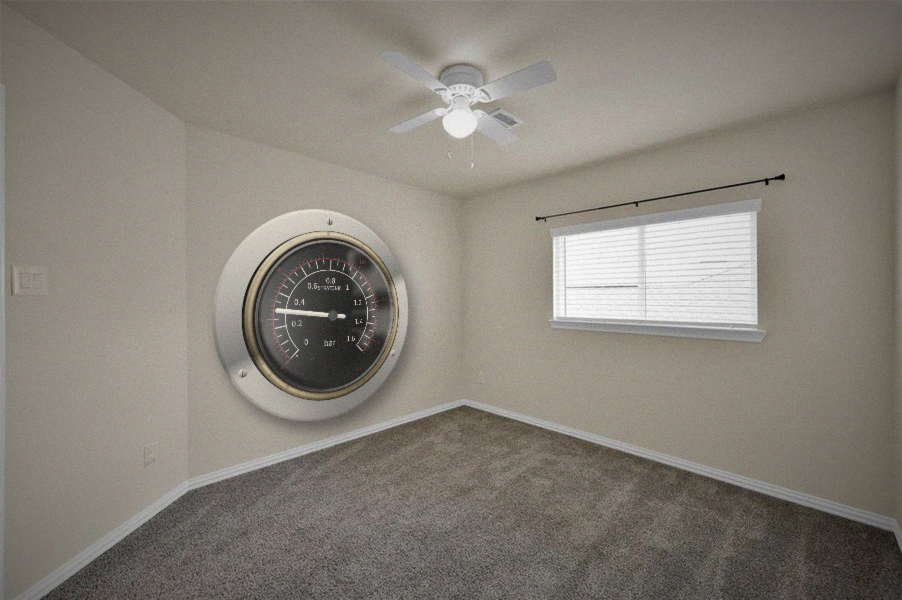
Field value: 0.3 bar
